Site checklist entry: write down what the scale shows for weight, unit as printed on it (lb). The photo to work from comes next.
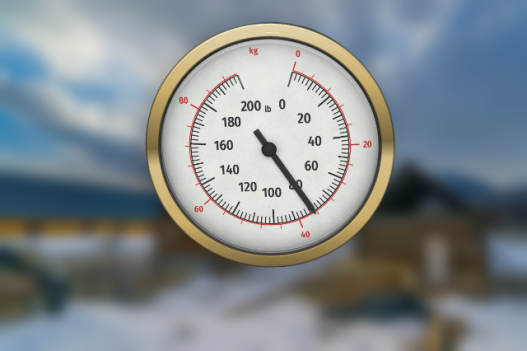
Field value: 80 lb
